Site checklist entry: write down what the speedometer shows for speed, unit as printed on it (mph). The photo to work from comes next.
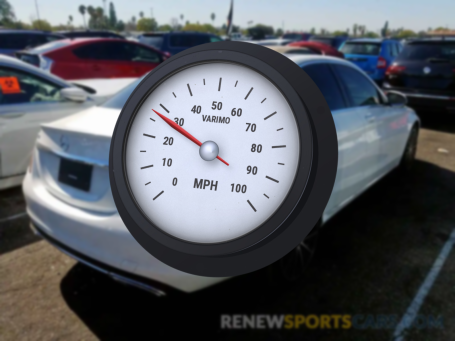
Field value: 27.5 mph
